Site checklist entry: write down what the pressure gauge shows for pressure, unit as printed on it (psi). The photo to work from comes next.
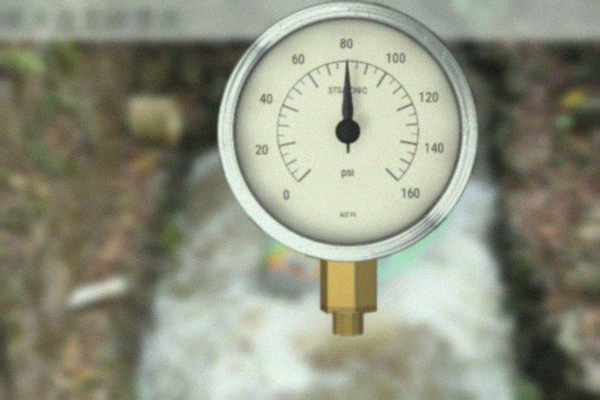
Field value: 80 psi
